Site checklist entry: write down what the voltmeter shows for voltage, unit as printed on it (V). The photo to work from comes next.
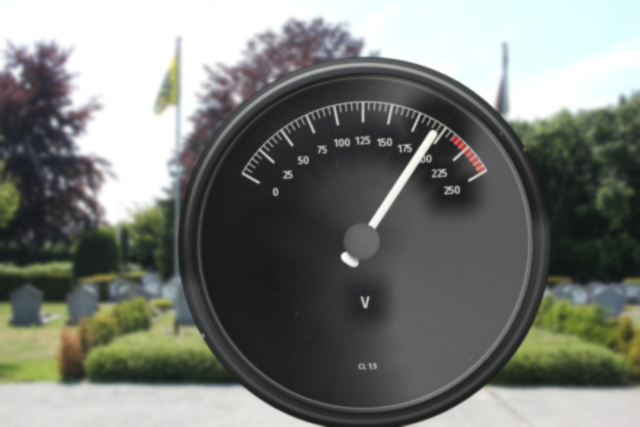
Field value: 195 V
